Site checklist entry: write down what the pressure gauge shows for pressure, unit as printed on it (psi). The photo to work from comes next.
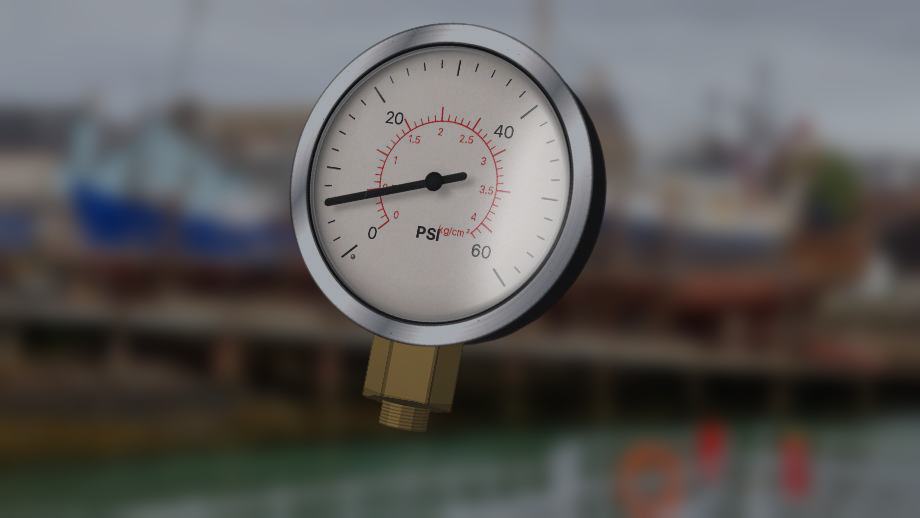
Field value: 6 psi
